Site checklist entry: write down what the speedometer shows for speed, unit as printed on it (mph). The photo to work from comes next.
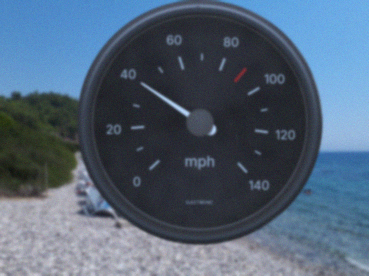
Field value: 40 mph
